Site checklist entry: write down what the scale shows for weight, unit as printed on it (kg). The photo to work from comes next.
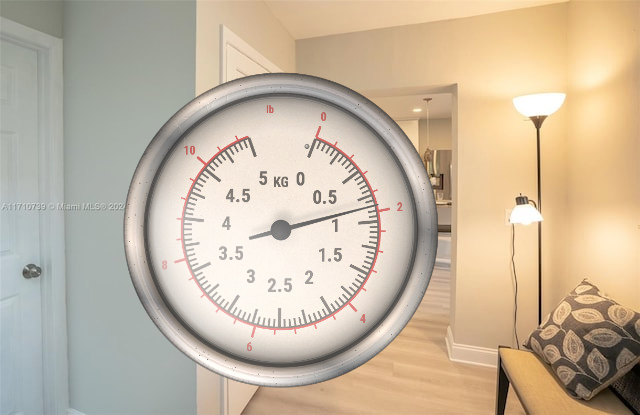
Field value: 0.85 kg
